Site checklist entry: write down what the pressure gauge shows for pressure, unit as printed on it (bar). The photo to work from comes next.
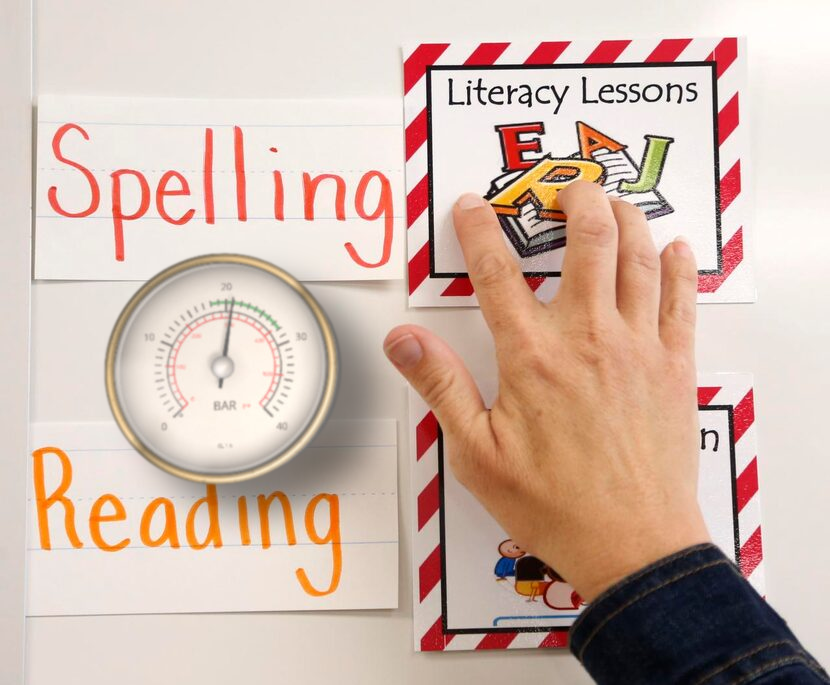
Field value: 21 bar
